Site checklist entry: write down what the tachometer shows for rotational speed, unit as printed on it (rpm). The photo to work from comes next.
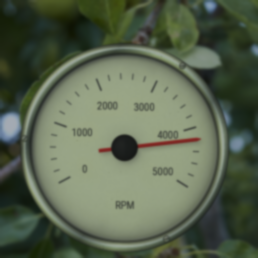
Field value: 4200 rpm
